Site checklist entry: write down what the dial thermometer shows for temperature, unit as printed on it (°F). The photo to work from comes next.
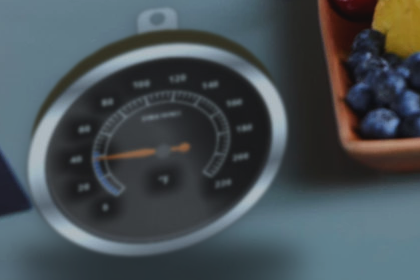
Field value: 40 °F
